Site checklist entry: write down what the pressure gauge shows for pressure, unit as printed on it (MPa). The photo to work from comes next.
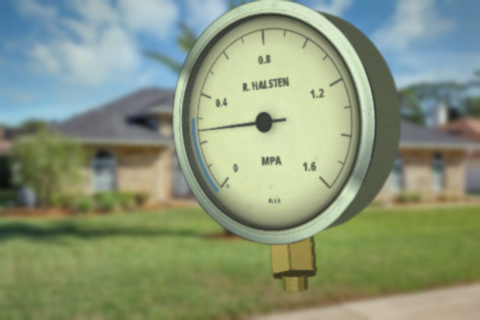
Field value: 0.25 MPa
